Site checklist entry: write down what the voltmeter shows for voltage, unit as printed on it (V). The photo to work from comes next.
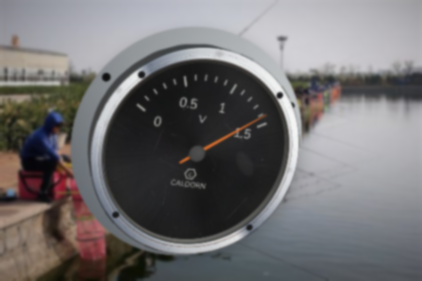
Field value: 1.4 V
